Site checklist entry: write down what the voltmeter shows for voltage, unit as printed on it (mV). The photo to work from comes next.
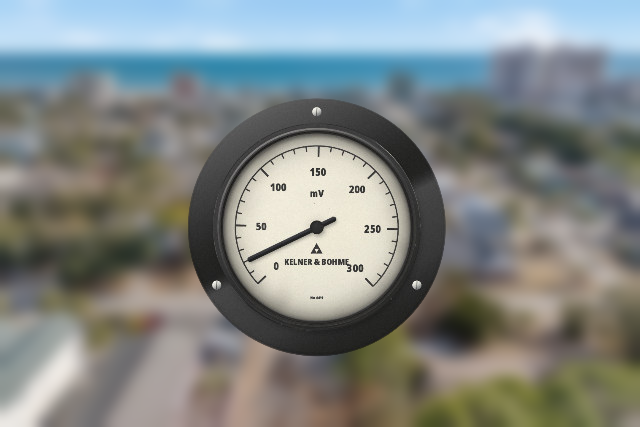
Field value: 20 mV
